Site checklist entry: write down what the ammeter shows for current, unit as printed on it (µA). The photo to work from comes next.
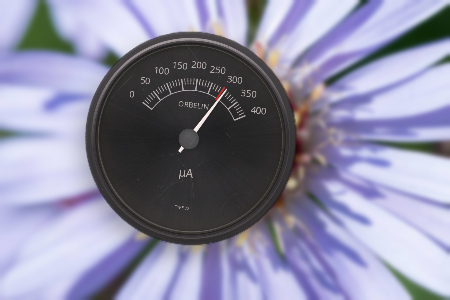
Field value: 300 µA
